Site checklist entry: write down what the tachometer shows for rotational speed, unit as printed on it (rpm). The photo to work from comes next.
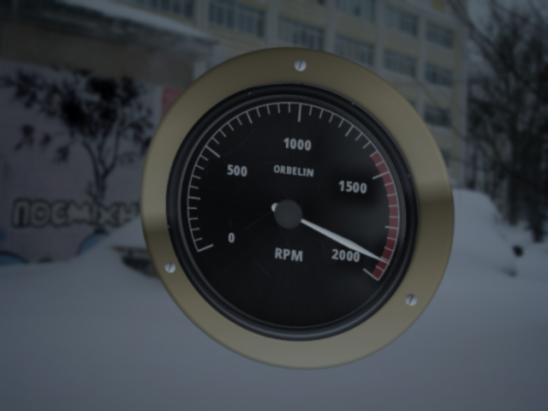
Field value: 1900 rpm
